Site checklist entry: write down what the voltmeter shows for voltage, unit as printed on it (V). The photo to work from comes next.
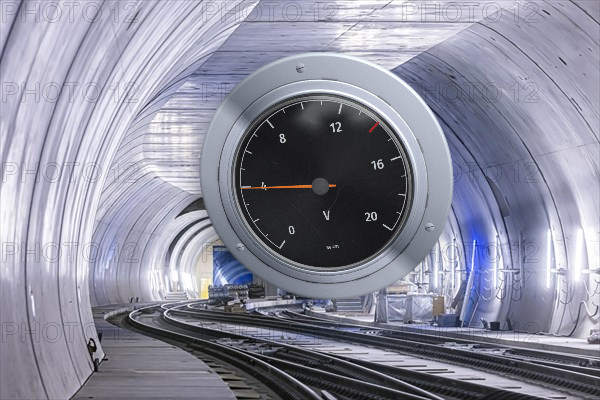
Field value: 4 V
